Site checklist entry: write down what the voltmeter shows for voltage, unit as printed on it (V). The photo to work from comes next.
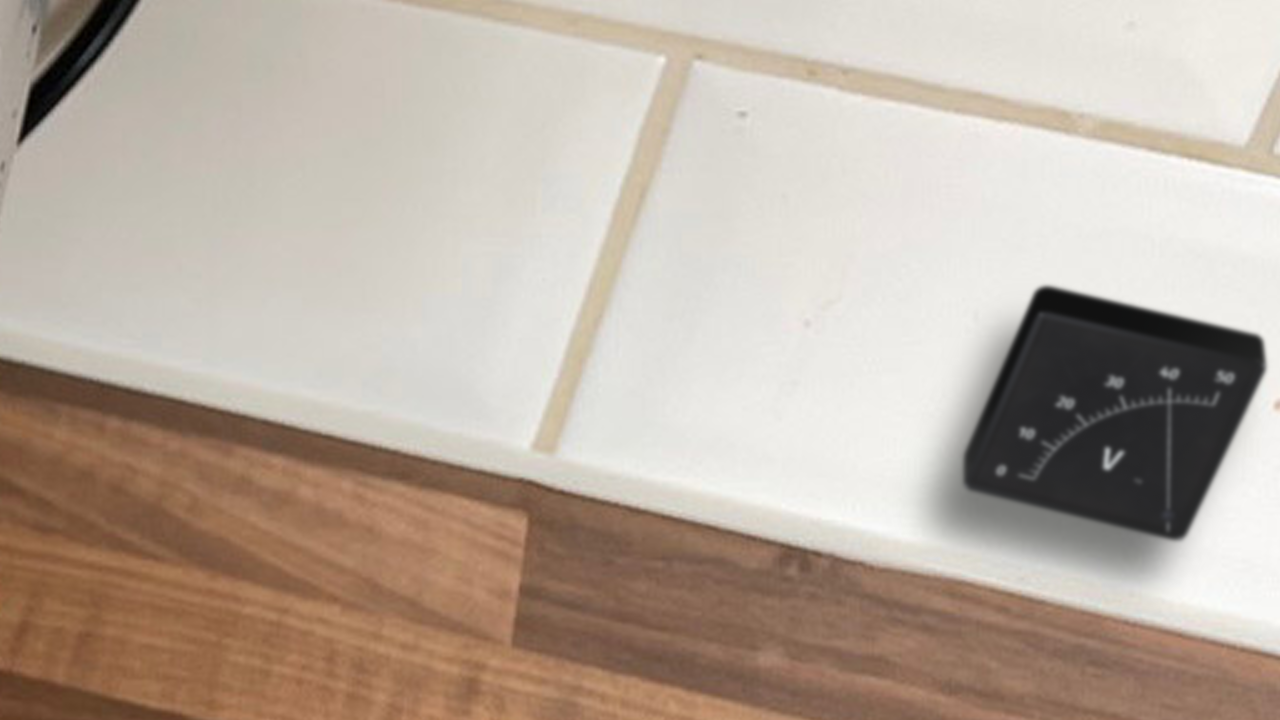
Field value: 40 V
